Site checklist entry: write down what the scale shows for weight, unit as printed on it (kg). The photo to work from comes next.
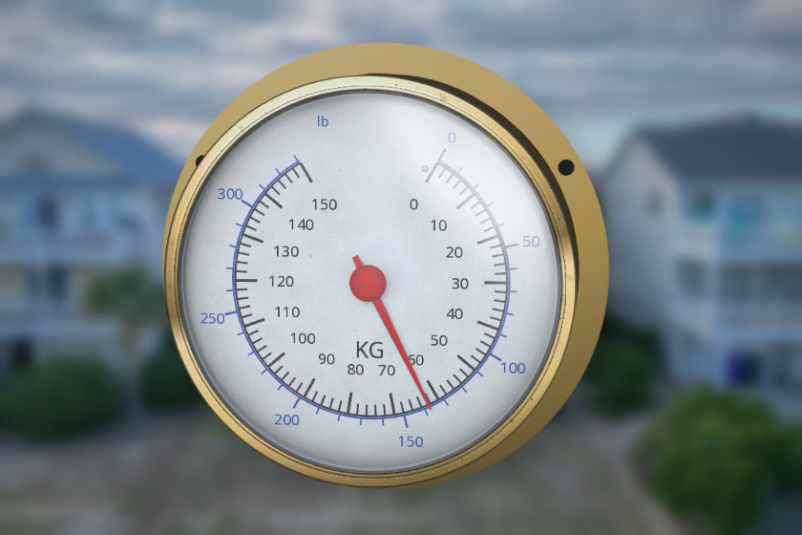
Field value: 62 kg
